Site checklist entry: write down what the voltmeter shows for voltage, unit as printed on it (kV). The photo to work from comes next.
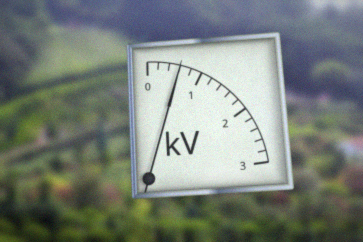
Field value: 0.6 kV
